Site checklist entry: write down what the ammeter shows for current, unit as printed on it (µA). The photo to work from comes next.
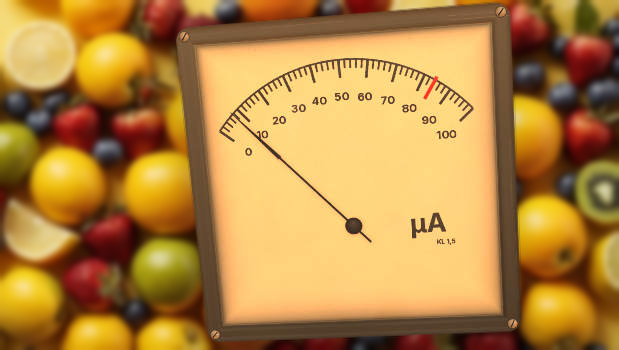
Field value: 8 µA
